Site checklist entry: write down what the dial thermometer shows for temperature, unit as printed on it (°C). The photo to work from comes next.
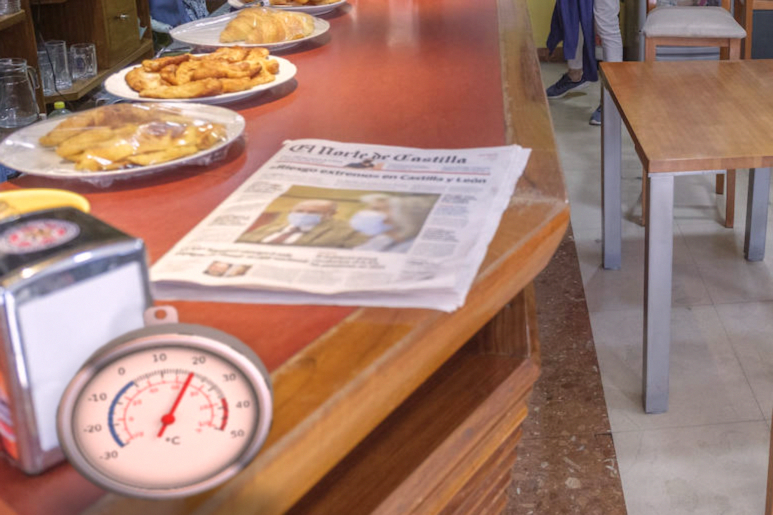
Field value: 20 °C
